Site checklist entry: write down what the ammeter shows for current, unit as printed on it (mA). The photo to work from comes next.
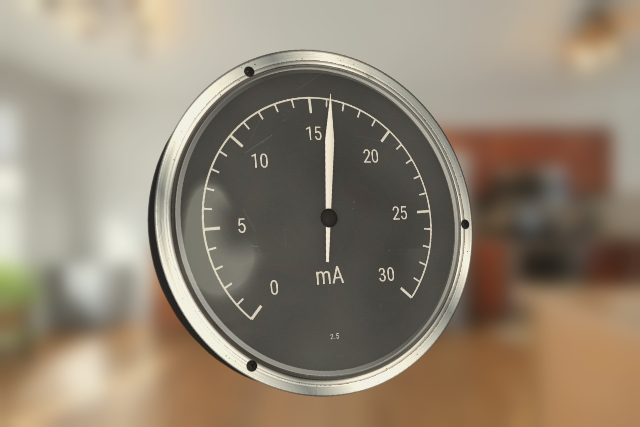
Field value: 16 mA
